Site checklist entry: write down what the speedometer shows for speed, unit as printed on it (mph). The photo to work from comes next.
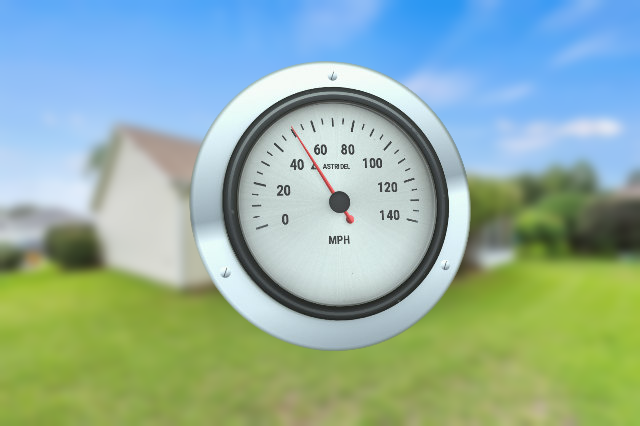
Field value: 50 mph
